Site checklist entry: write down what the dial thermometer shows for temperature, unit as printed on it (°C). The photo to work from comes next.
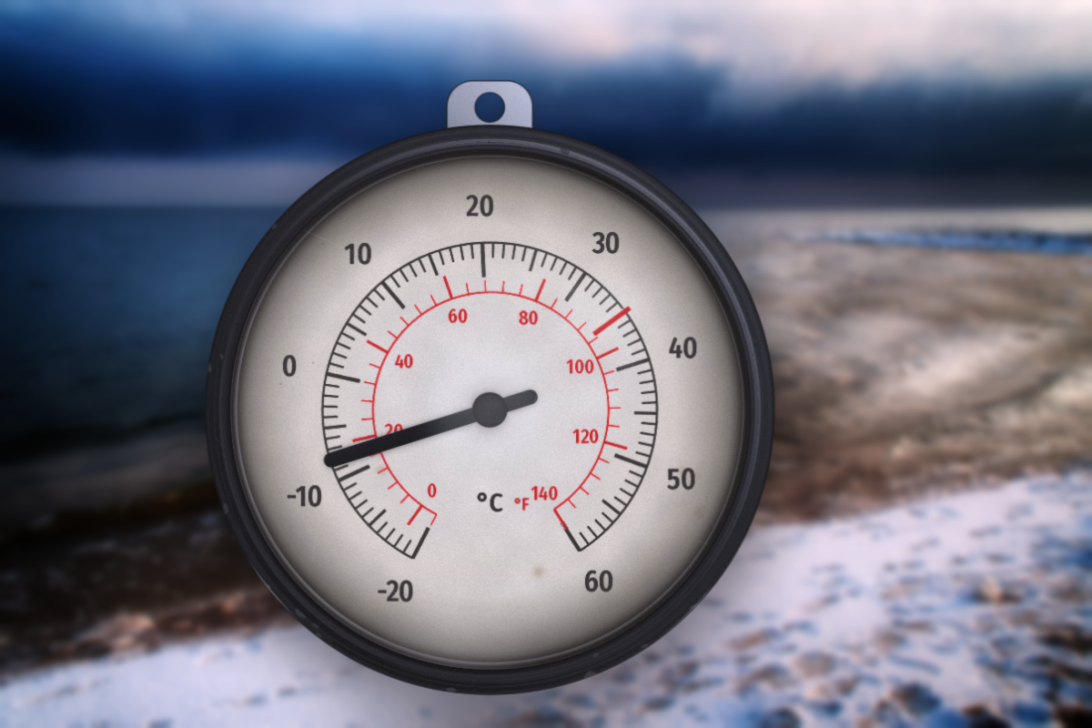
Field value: -8 °C
